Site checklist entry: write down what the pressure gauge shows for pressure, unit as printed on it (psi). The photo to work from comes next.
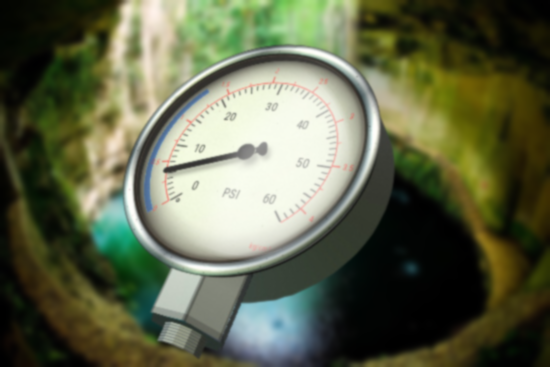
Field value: 5 psi
